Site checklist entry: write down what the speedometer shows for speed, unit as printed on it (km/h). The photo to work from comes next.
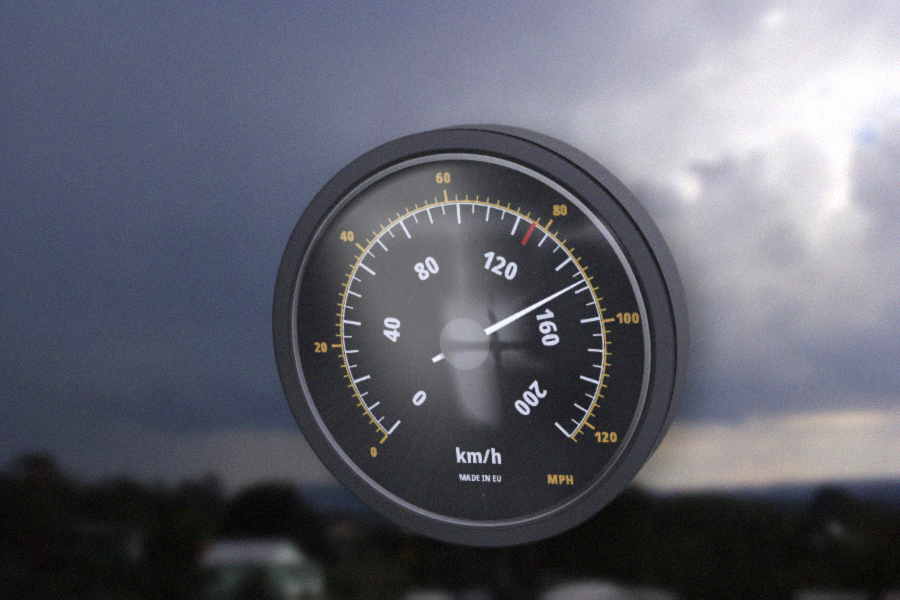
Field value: 147.5 km/h
